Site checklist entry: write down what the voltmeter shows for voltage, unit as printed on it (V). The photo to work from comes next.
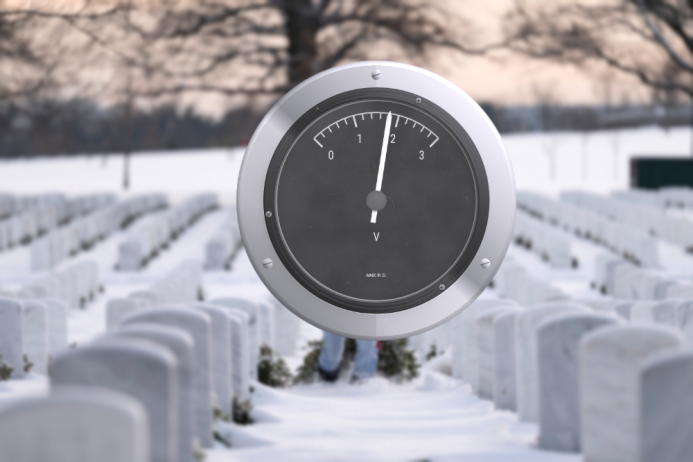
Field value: 1.8 V
